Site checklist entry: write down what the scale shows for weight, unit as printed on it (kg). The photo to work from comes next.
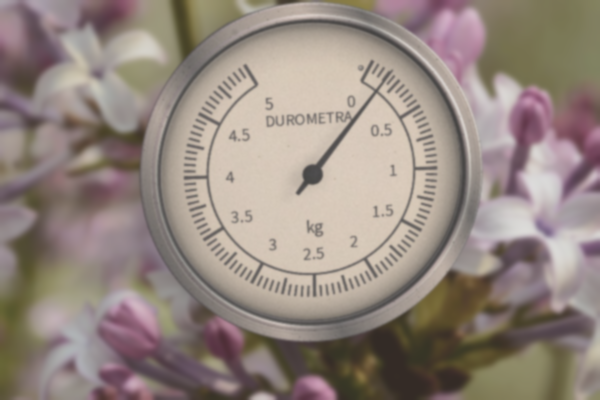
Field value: 0.15 kg
